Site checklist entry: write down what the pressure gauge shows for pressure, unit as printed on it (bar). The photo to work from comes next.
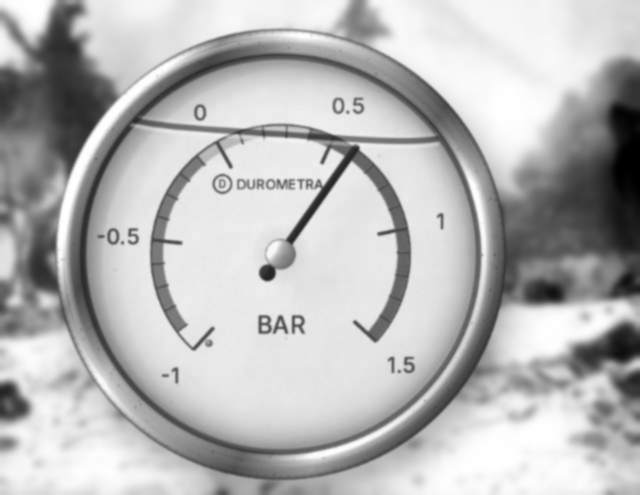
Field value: 0.6 bar
